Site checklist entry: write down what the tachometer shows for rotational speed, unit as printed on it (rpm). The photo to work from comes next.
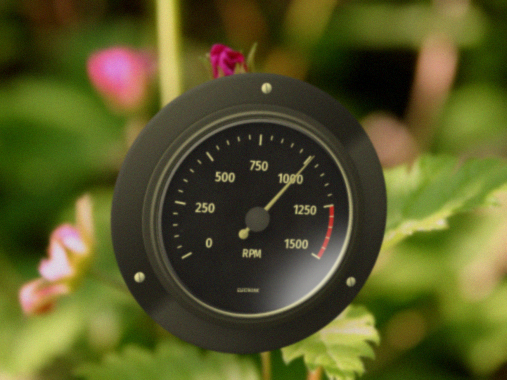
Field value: 1000 rpm
